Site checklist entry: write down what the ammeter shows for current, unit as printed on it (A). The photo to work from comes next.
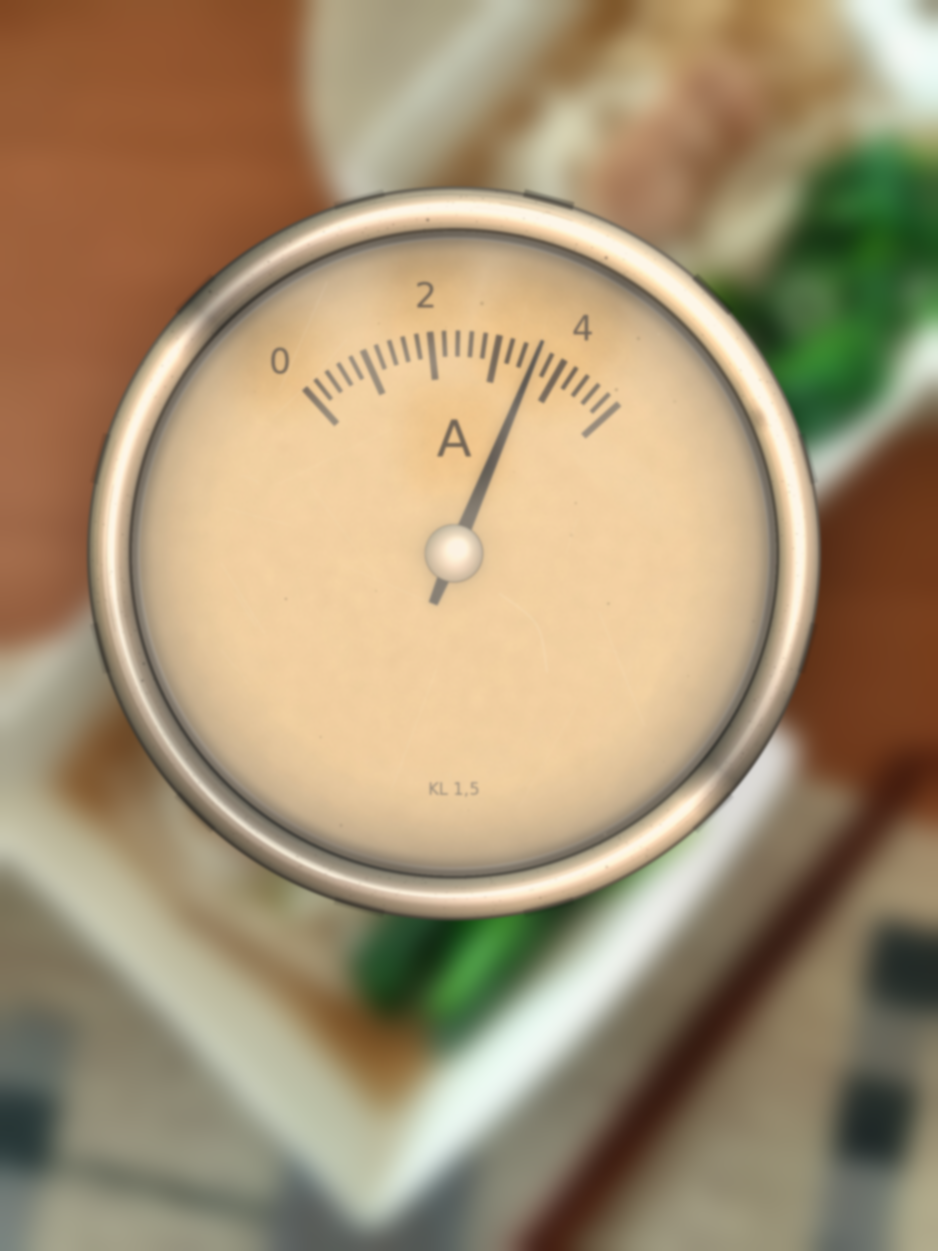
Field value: 3.6 A
